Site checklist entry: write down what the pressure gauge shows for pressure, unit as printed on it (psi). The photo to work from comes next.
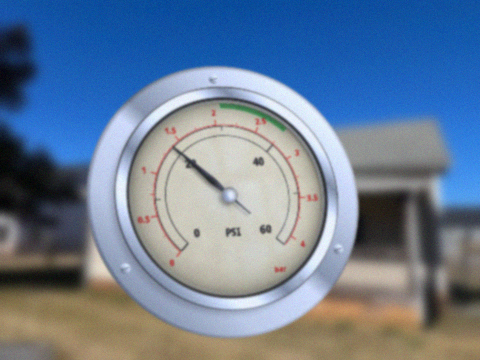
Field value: 20 psi
